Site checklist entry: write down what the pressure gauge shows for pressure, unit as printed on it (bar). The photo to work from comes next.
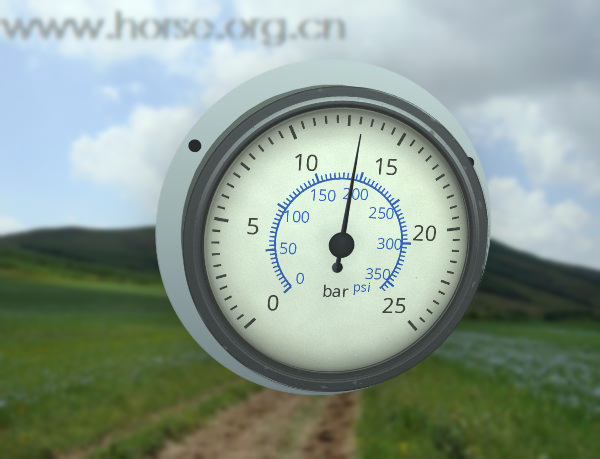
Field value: 13 bar
